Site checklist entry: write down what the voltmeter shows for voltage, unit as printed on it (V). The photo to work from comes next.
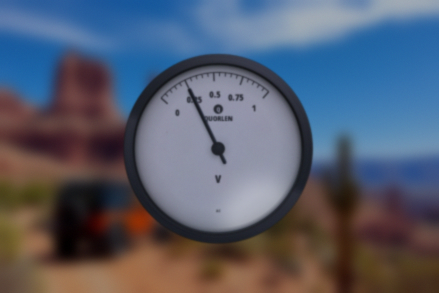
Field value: 0.25 V
